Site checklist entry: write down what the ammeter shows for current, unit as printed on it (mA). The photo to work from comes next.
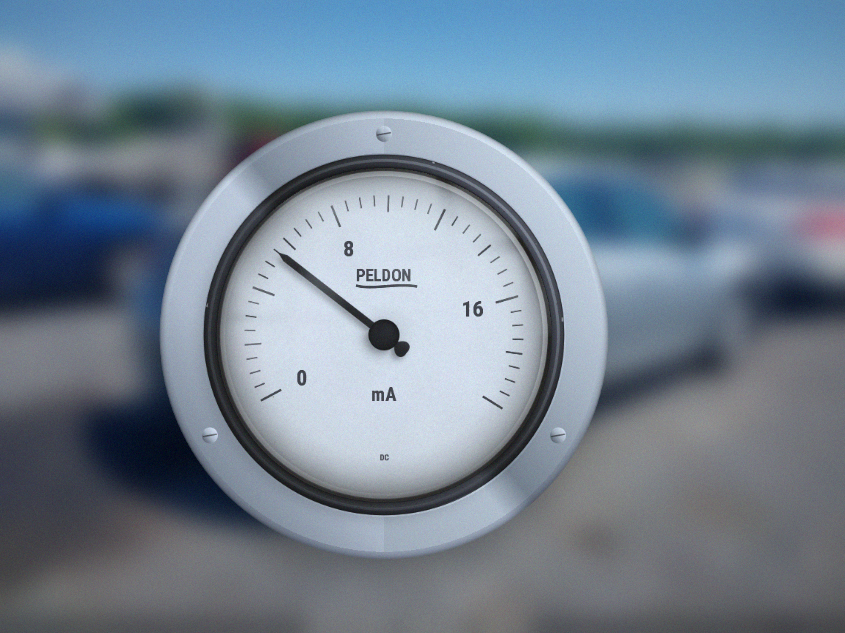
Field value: 5.5 mA
